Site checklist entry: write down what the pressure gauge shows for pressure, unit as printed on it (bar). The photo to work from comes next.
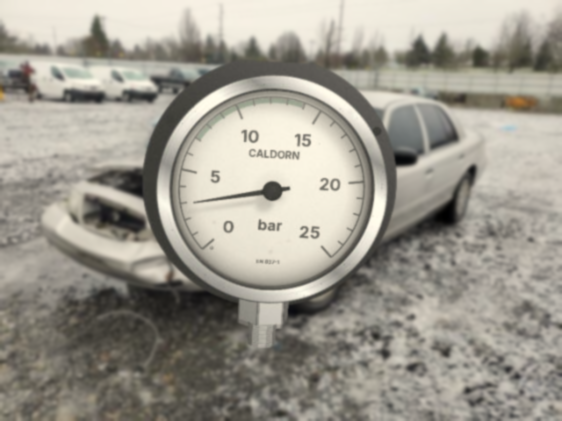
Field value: 3 bar
